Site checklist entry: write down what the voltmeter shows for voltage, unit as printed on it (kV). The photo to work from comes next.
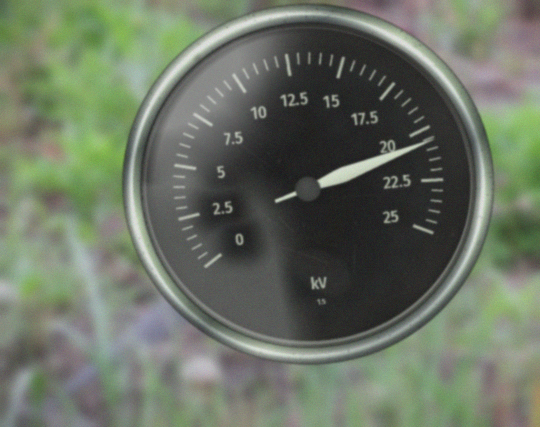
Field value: 20.5 kV
